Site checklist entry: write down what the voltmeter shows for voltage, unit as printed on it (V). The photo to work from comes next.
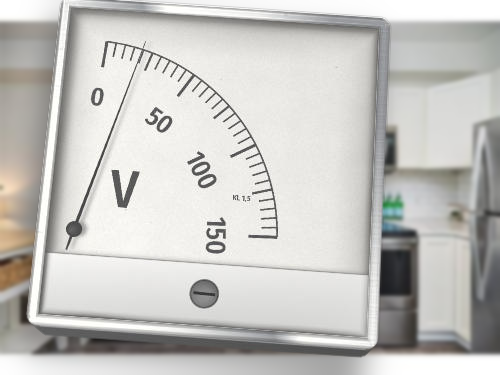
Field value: 20 V
